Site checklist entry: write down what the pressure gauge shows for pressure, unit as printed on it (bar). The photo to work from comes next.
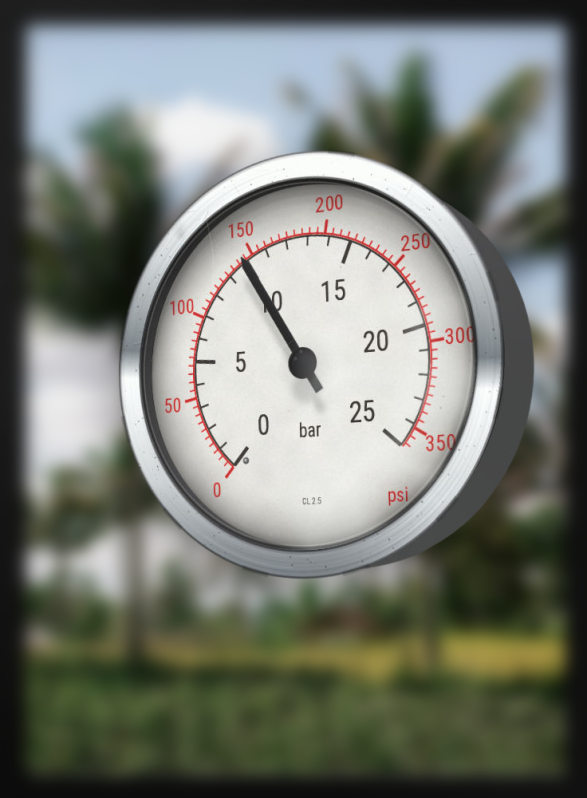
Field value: 10 bar
